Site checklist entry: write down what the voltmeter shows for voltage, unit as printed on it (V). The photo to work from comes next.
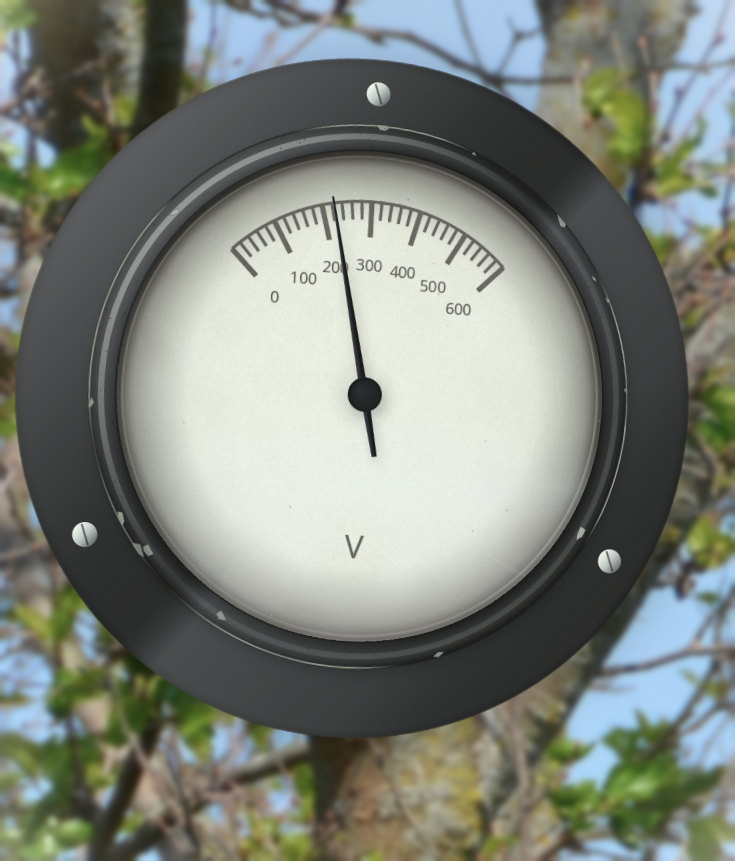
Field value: 220 V
